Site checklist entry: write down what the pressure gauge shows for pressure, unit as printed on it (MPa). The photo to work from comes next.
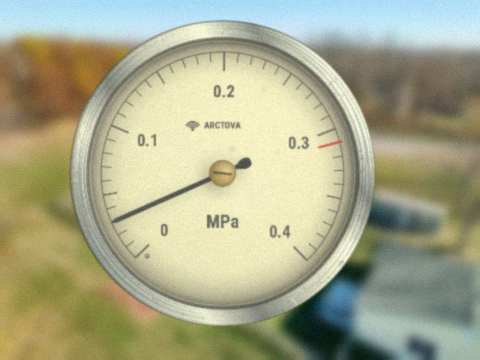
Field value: 0.03 MPa
